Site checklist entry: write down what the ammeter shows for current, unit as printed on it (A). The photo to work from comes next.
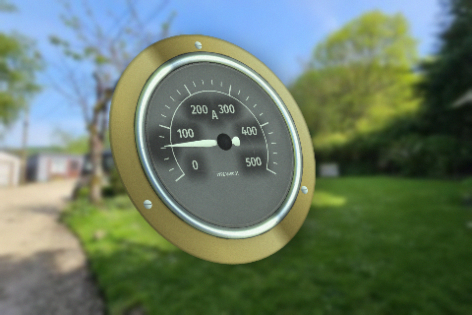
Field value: 60 A
